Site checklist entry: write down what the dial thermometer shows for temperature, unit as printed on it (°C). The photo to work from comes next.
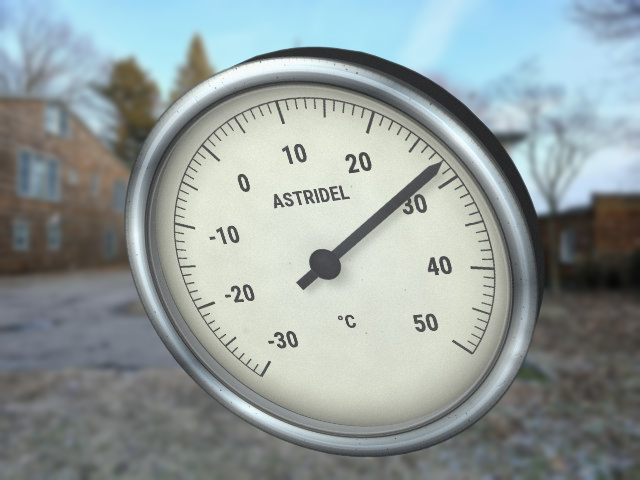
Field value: 28 °C
